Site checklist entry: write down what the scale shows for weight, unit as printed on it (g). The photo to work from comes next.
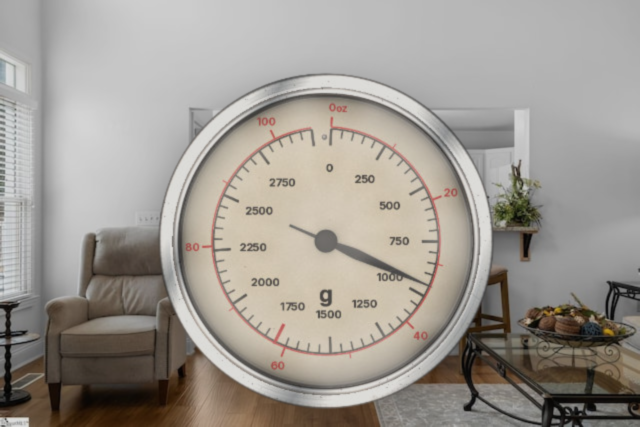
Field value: 950 g
